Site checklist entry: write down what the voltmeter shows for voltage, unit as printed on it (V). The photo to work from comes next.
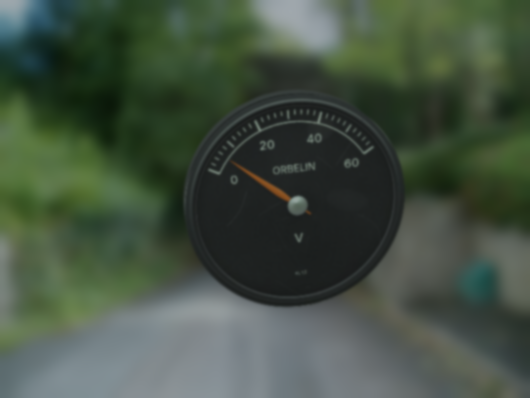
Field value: 6 V
